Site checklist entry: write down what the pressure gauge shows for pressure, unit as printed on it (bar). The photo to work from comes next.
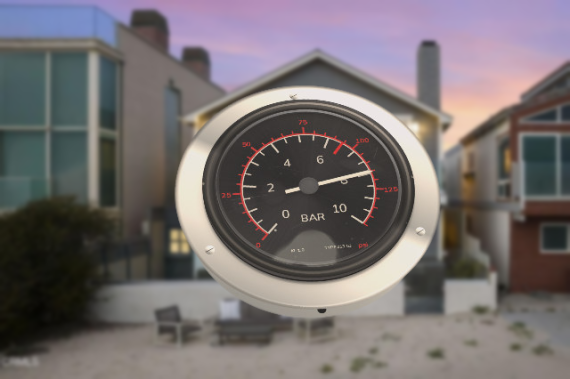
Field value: 8 bar
